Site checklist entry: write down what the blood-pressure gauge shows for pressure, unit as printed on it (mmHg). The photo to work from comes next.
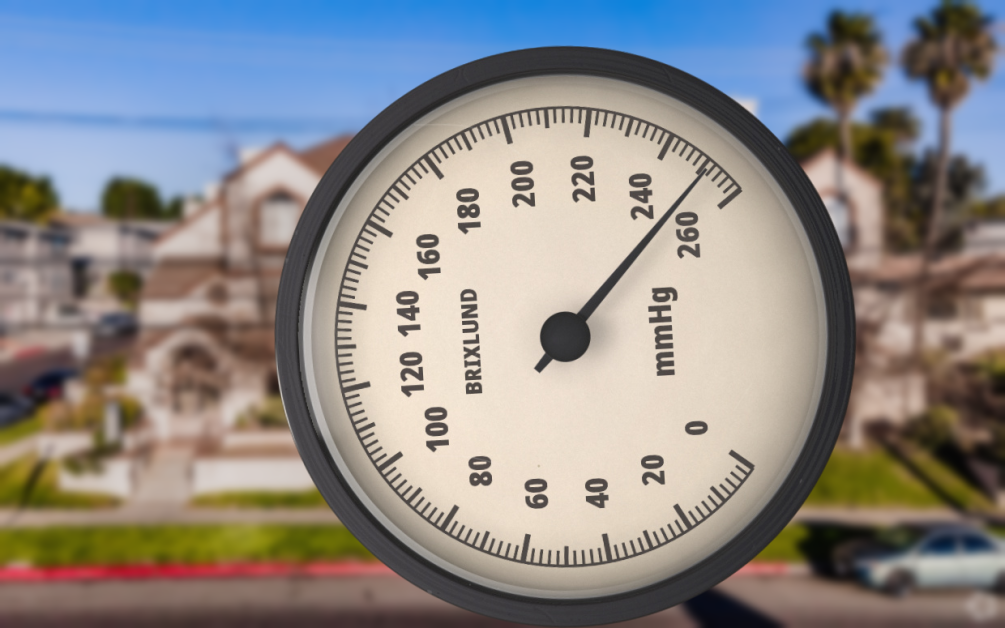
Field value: 251 mmHg
